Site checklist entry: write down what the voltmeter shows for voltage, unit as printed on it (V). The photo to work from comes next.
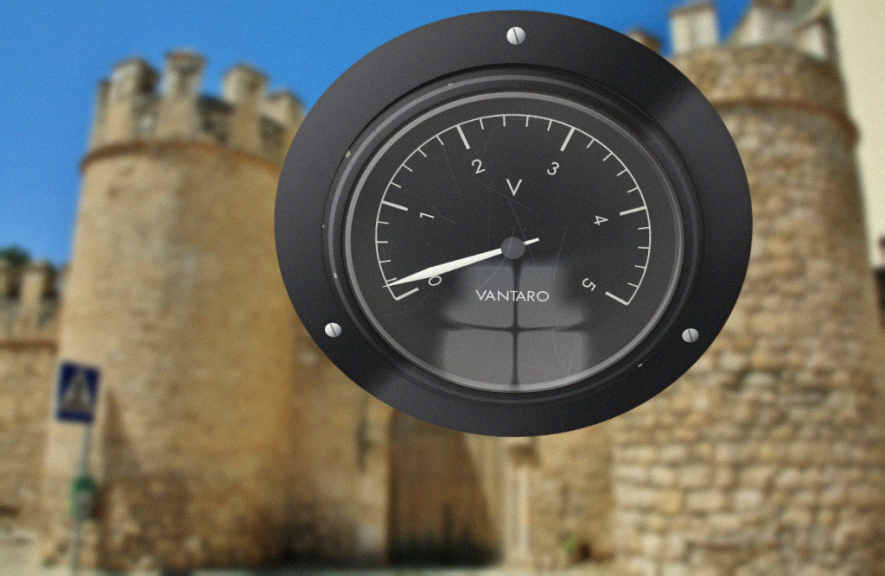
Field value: 0.2 V
